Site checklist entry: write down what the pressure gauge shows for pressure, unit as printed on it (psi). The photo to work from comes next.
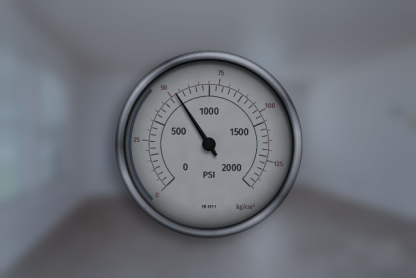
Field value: 750 psi
